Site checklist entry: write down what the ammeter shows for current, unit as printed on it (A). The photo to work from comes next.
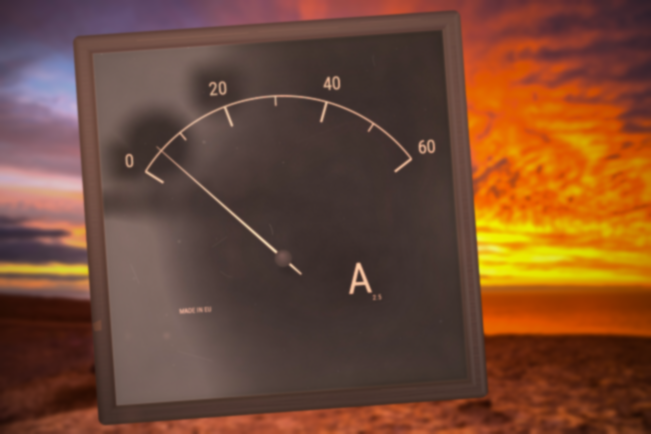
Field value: 5 A
